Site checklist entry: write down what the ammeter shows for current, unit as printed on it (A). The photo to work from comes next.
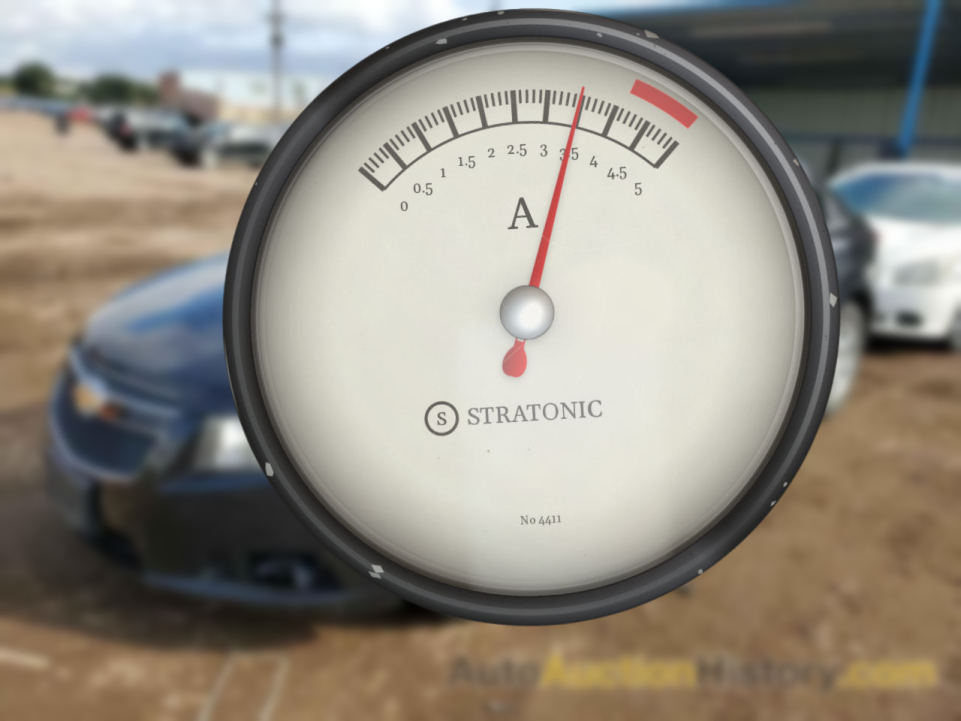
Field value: 3.5 A
